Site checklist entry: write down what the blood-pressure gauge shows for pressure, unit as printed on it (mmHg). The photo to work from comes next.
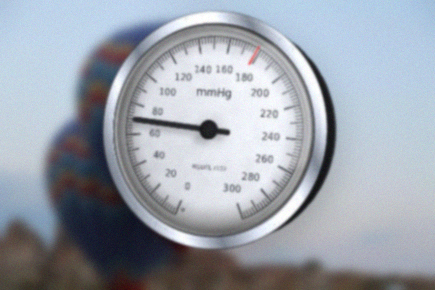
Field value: 70 mmHg
